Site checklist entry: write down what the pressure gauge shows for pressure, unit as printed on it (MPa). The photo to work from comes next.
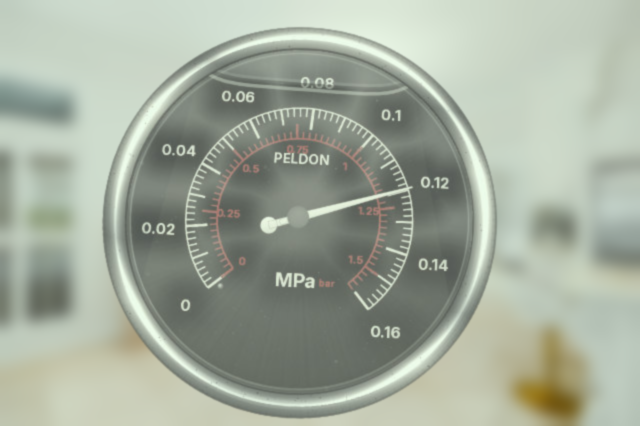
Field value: 0.12 MPa
